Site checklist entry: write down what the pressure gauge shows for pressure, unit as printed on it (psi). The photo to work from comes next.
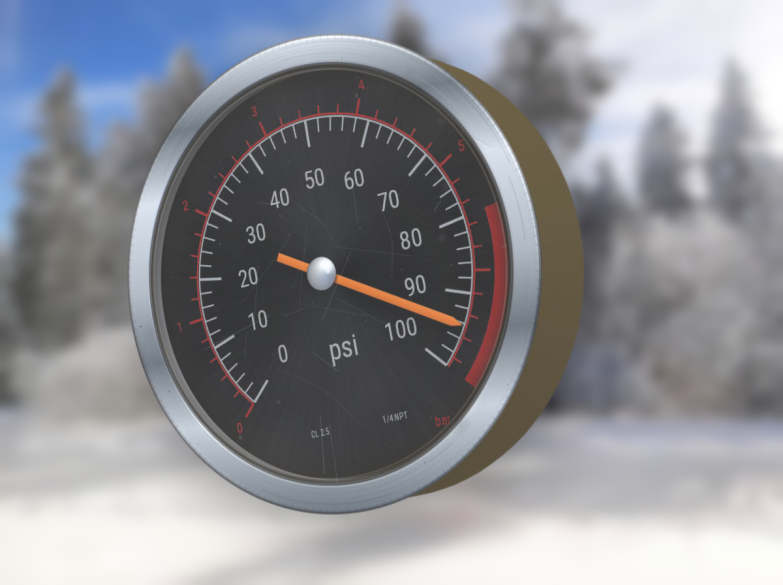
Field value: 94 psi
